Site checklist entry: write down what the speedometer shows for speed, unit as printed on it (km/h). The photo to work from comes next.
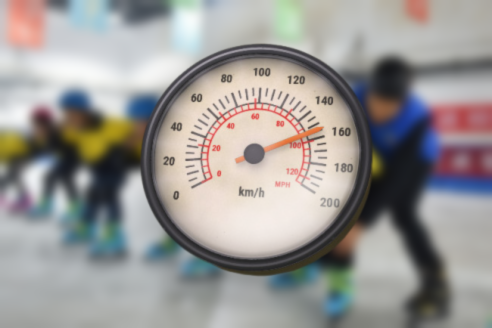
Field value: 155 km/h
